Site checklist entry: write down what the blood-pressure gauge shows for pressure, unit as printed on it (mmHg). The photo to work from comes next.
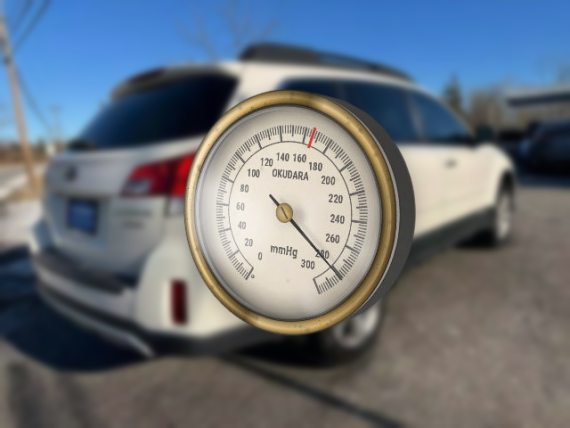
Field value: 280 mmHg
